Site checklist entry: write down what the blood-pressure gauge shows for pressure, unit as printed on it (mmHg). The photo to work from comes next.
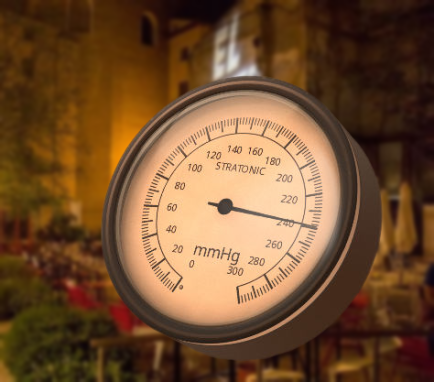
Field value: 240 mmHg
